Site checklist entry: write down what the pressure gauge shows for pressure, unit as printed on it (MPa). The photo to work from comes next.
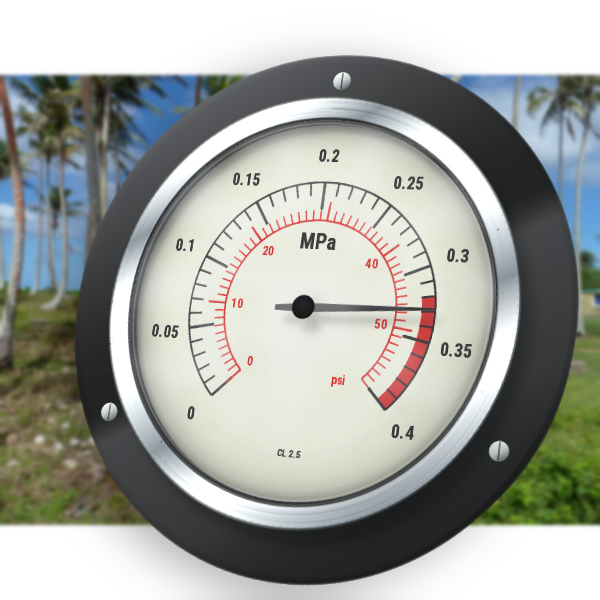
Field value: 0.33 MPa
